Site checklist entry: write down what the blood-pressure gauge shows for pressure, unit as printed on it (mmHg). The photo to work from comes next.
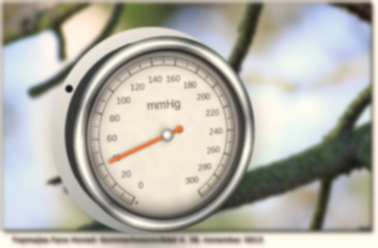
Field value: 40 mmHg
